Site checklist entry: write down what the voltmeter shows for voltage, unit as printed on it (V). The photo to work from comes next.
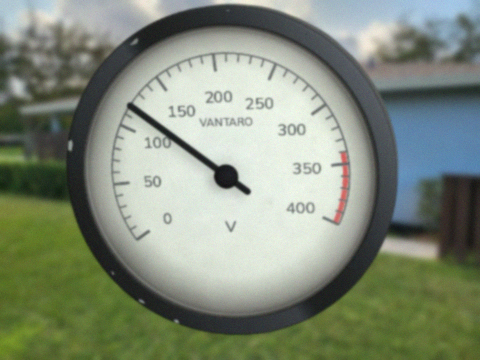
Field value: 120 V
